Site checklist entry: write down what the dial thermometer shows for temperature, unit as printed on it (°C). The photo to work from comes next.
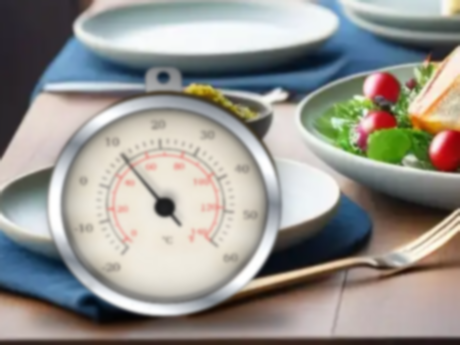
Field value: 10 °C
